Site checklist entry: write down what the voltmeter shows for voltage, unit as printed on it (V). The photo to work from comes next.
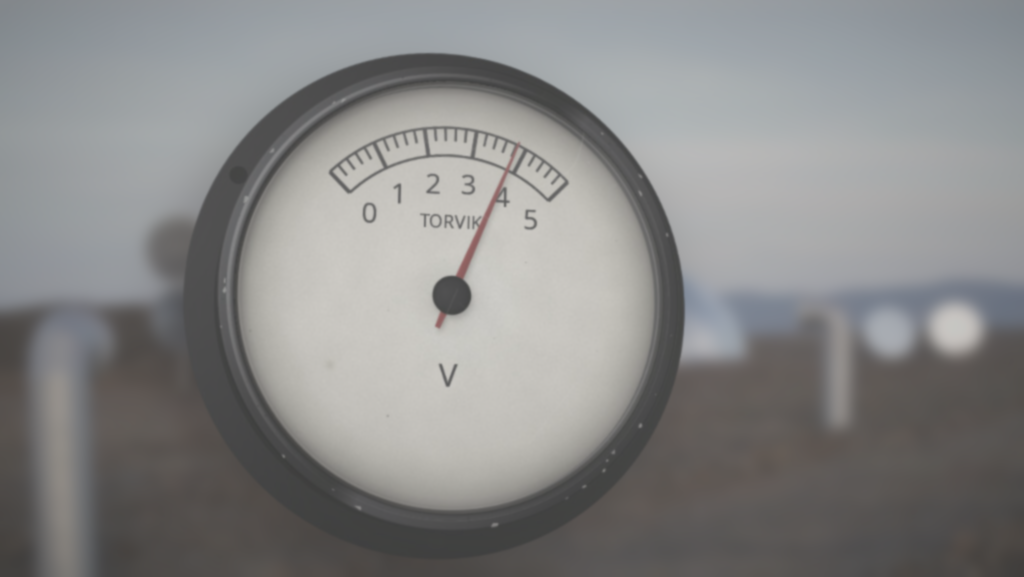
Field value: 3.8 V
